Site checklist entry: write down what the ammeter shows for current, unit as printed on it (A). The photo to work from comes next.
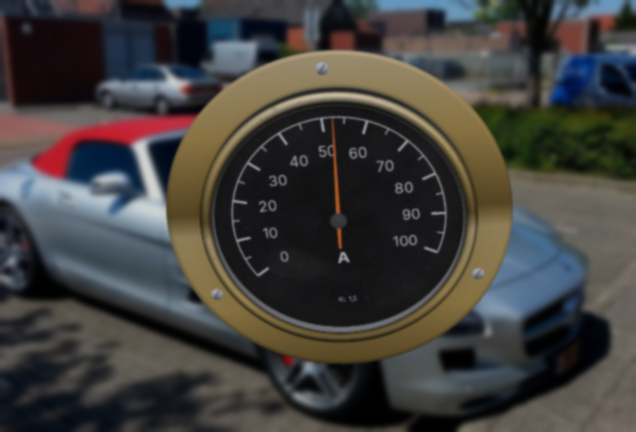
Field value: 52.5 A
